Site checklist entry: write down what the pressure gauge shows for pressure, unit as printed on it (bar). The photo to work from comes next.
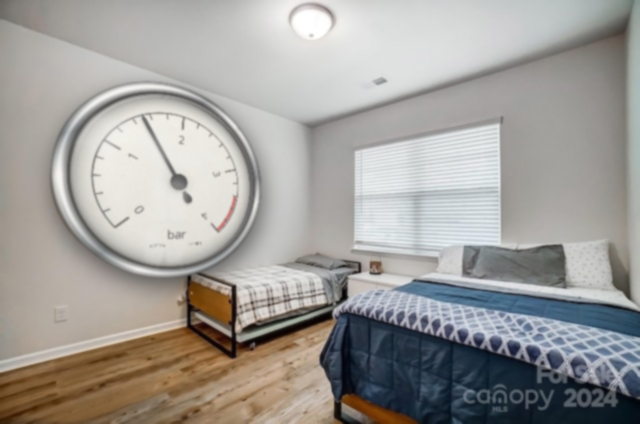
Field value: 1.5 bar
